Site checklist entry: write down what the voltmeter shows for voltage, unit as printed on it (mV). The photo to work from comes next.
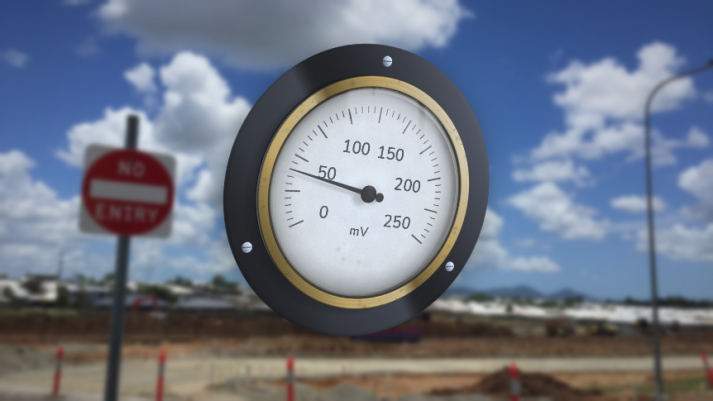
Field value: 40 mV
